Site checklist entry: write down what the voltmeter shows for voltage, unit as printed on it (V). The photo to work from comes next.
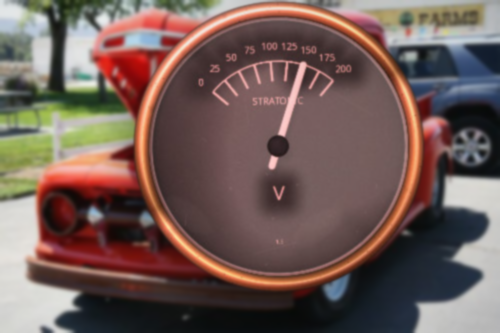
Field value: 150 V
